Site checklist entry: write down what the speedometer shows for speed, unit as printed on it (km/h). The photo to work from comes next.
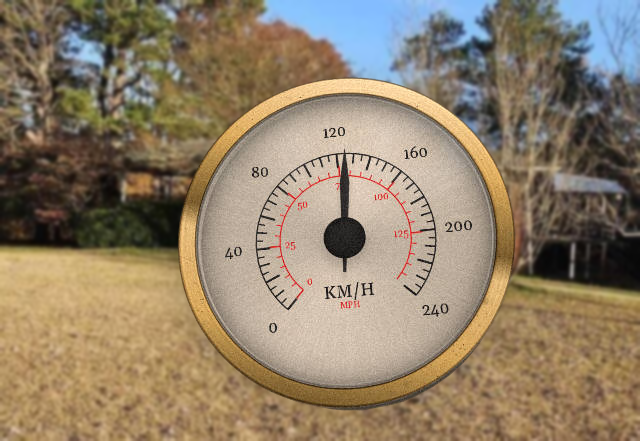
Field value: 125 km/h
